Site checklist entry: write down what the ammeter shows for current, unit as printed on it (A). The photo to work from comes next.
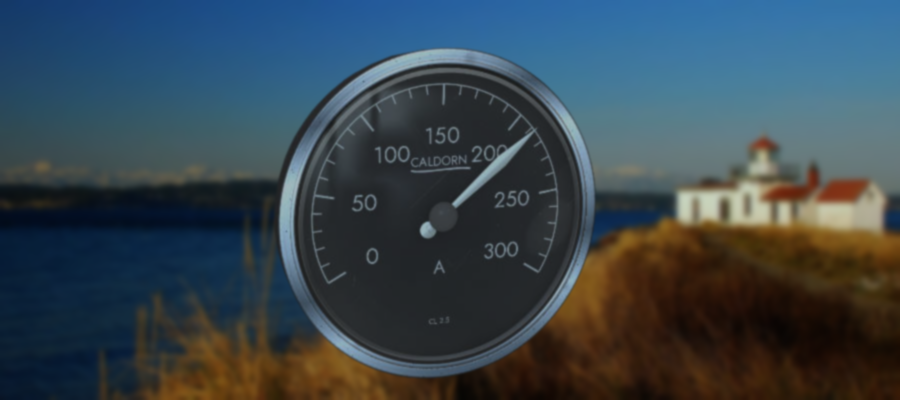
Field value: 210 A
